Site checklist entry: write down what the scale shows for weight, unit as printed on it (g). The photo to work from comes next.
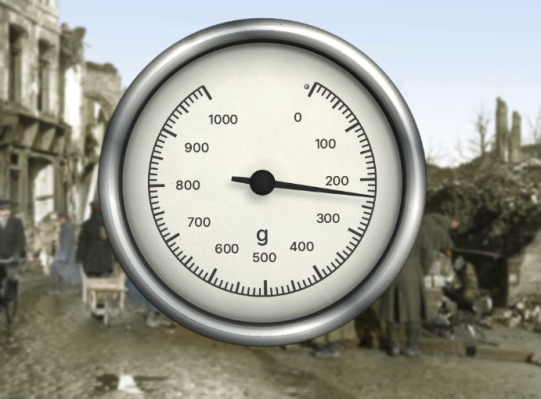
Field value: 230 g
